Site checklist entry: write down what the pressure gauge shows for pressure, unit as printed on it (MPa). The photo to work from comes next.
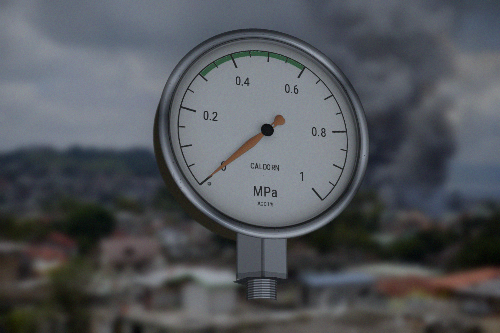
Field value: 0 MPa
